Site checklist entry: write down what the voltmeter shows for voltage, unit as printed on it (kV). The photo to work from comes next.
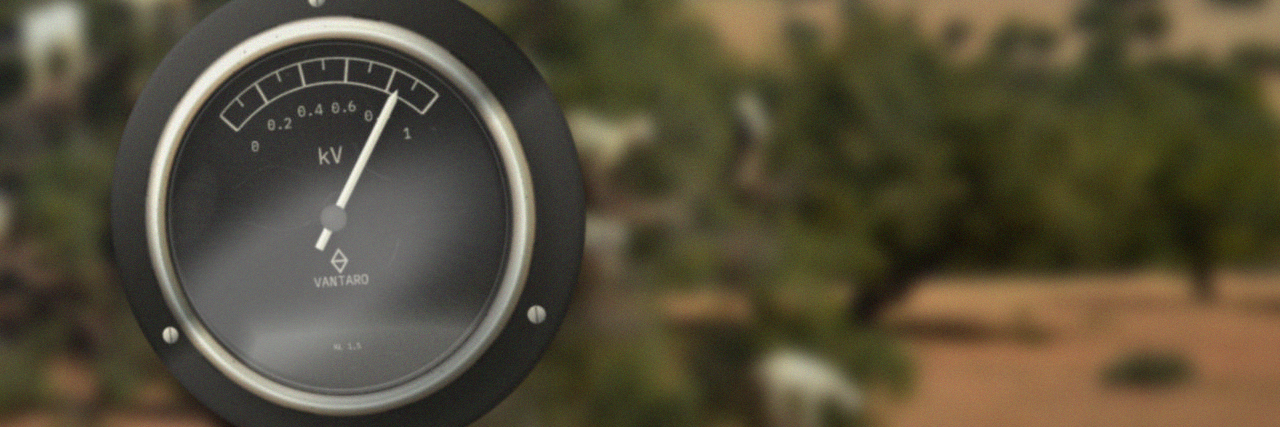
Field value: 0.85 kV
